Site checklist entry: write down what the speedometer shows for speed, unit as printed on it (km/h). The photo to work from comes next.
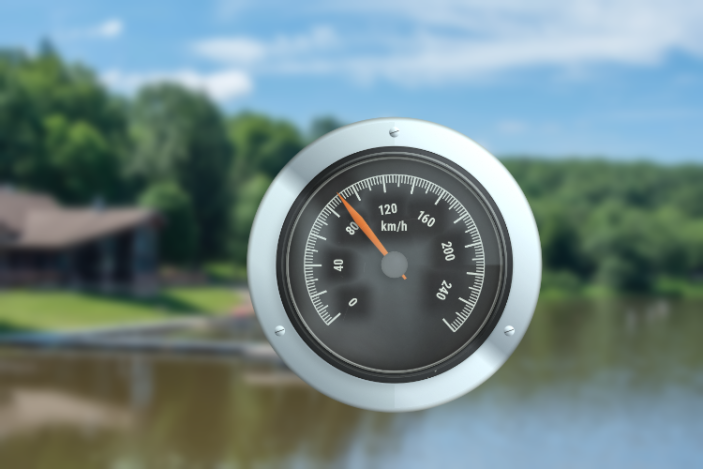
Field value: 90 km/h
